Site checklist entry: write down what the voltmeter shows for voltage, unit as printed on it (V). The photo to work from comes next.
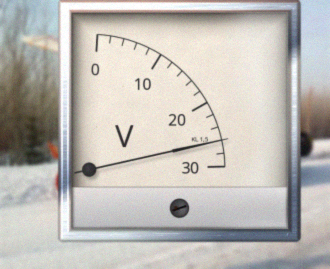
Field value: 26 V
